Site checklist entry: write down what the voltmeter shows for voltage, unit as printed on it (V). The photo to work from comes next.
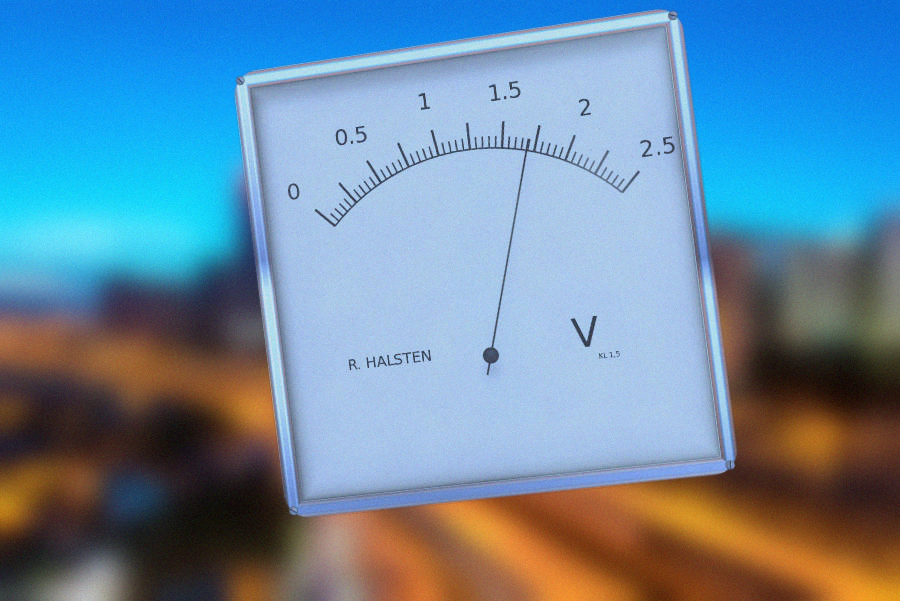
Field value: 1.7 V
